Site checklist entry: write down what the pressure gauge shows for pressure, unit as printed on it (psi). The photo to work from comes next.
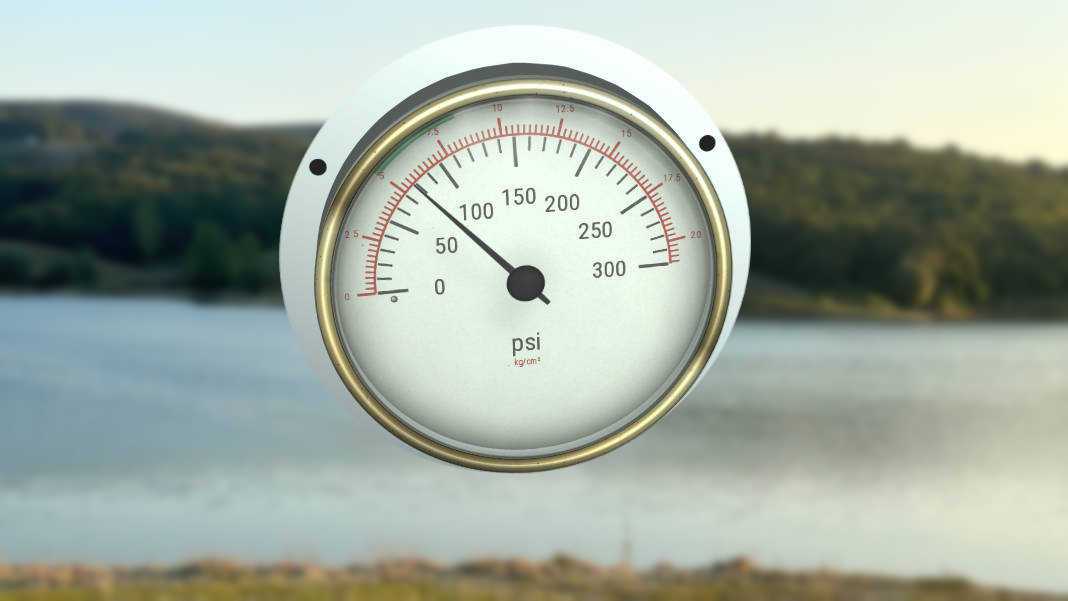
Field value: 80 psi
